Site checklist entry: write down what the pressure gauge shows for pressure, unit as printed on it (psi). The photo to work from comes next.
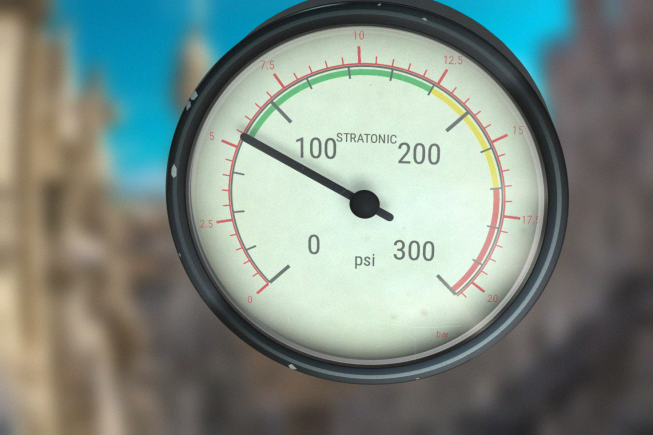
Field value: 80 psi
